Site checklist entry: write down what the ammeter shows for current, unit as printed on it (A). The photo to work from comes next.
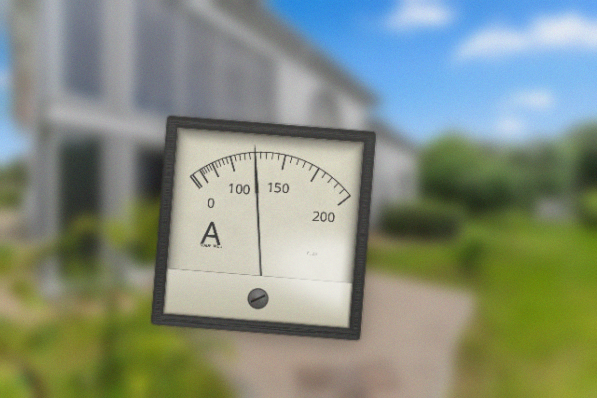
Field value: 125 A
